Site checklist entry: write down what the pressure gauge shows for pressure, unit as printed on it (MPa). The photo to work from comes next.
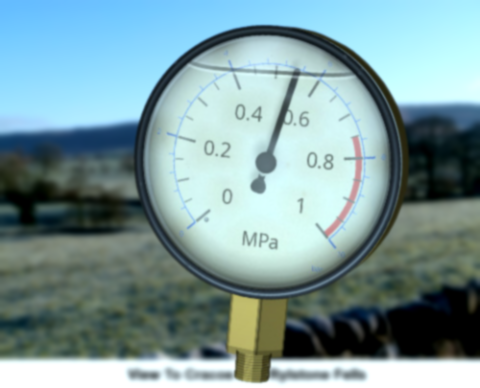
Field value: 0.55 MPa
